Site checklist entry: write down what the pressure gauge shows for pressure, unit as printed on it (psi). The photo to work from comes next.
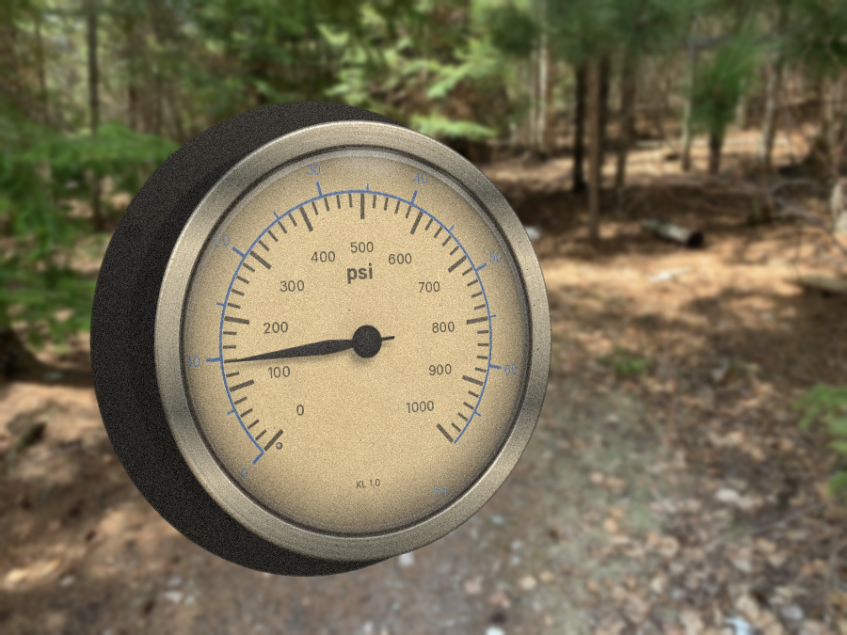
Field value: 140 psi
